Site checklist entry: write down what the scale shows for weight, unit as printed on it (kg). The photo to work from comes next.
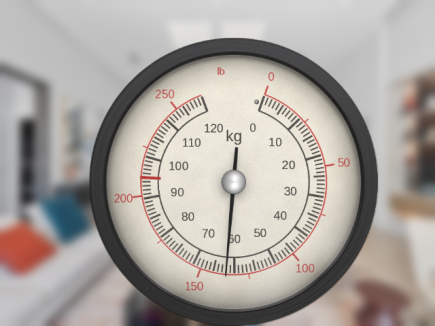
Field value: 62 kg
